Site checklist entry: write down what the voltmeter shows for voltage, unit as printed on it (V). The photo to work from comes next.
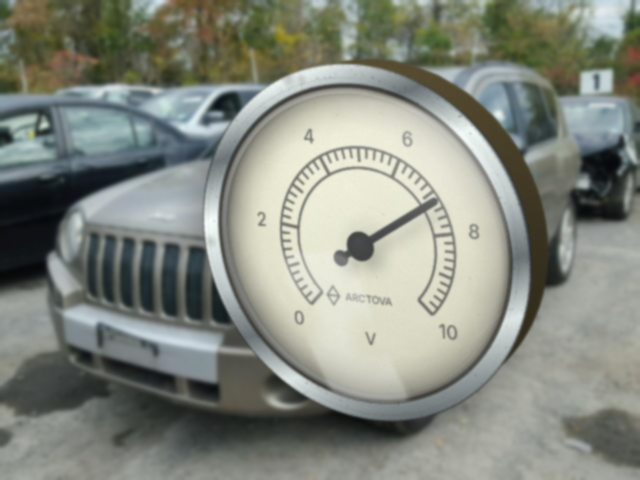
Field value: 7.2 V
